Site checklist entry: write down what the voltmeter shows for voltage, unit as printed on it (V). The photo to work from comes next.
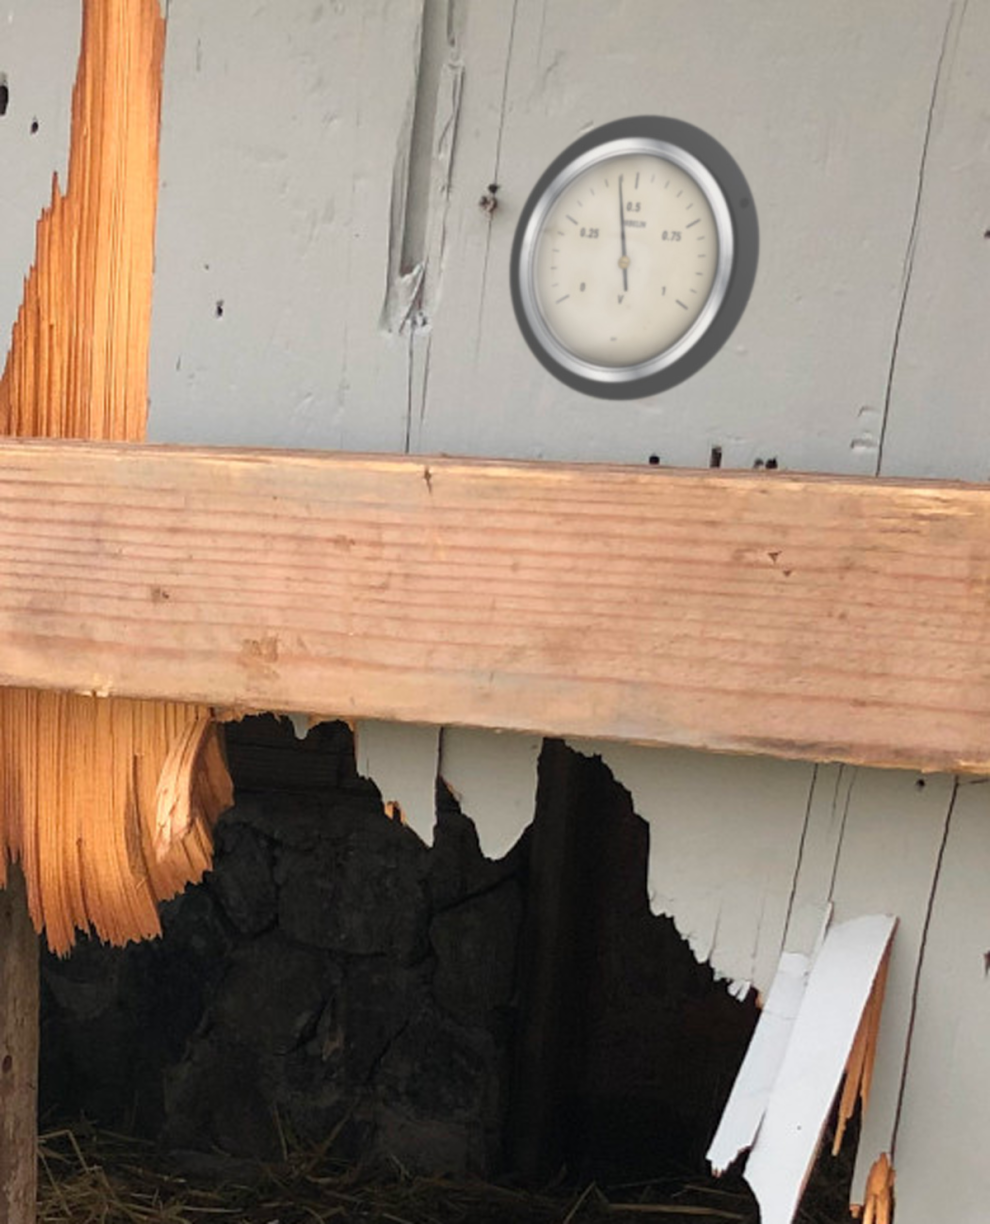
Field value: 0.45 V
